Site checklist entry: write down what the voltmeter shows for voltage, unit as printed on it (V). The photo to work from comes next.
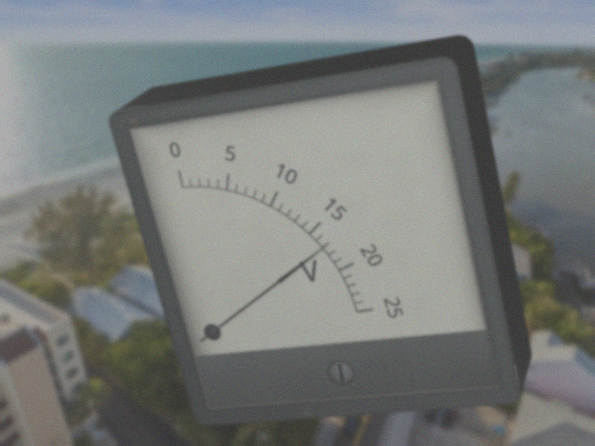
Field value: 17 V
